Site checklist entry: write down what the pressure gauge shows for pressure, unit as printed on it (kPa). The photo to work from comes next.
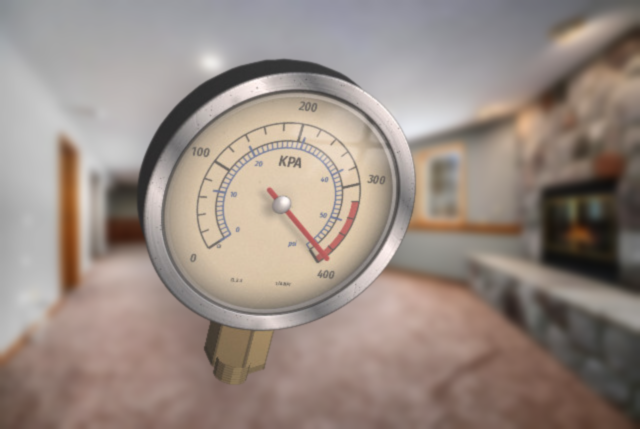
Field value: 390 kPa
